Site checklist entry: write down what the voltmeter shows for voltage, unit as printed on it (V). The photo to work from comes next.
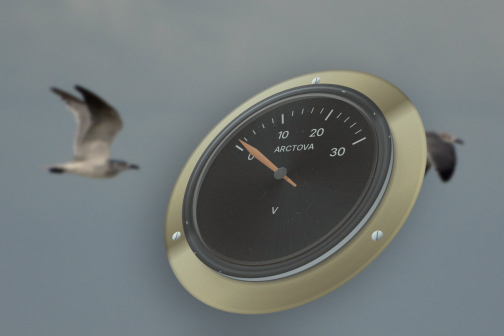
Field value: 1 V
